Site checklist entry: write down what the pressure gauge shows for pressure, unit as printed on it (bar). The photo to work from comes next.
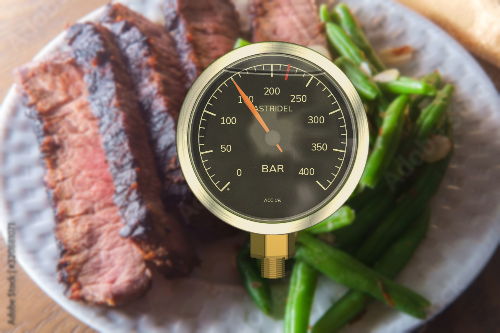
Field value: 150 bar
